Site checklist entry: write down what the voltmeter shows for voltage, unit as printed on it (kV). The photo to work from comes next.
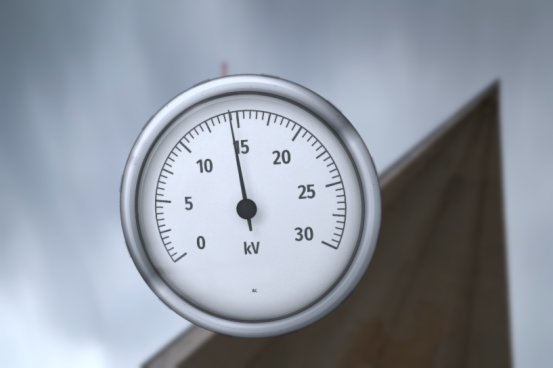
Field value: 14.5 kV
